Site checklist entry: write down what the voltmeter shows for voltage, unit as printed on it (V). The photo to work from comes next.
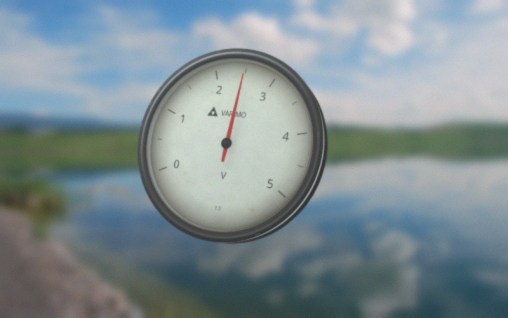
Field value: 2.5 V
